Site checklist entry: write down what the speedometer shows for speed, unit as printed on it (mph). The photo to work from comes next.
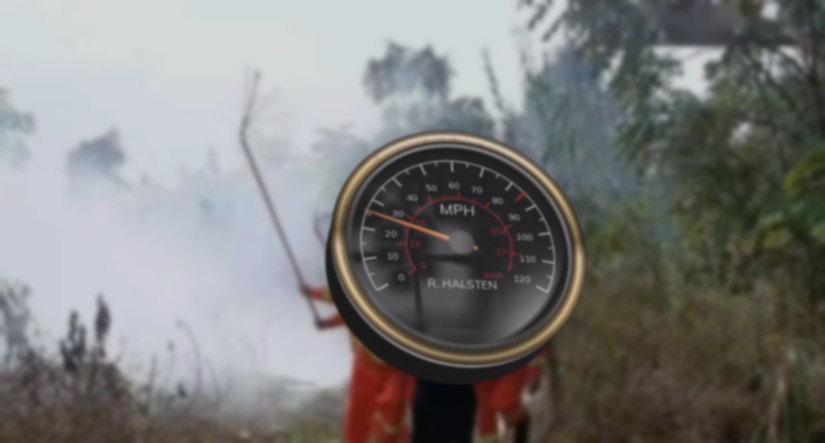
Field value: 25 mph
